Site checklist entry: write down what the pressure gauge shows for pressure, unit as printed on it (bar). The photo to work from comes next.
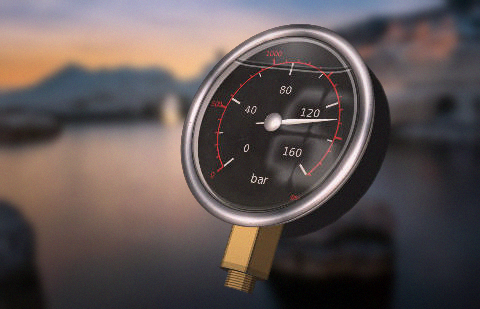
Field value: 130 bar
